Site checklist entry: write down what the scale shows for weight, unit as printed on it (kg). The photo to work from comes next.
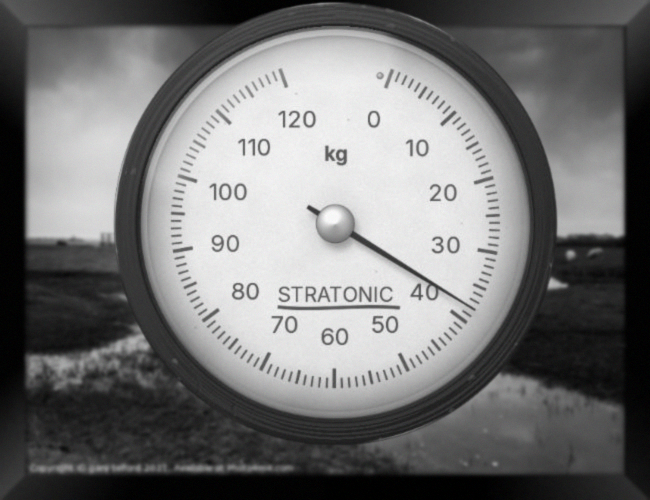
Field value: 38 kg
